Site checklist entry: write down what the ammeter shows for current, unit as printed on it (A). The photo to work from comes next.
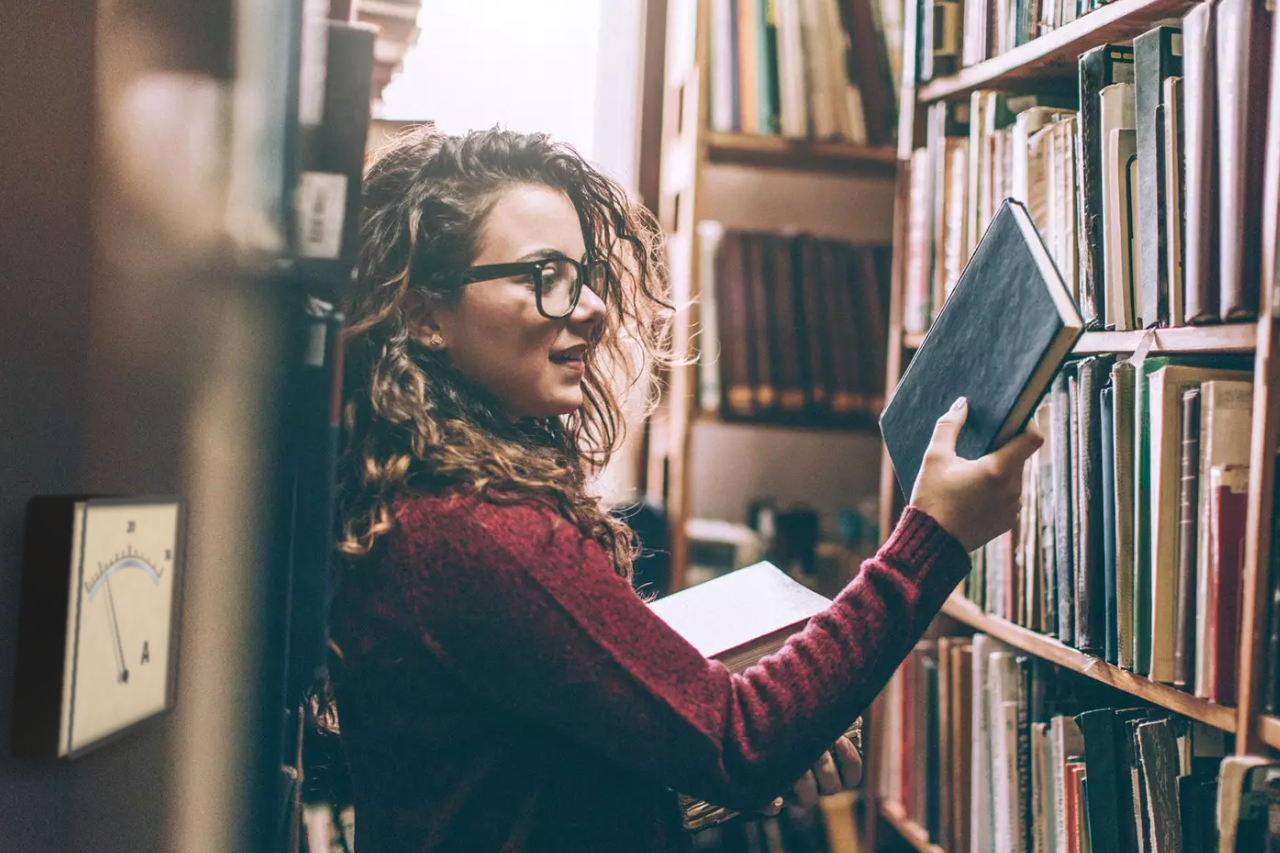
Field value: 10 A
